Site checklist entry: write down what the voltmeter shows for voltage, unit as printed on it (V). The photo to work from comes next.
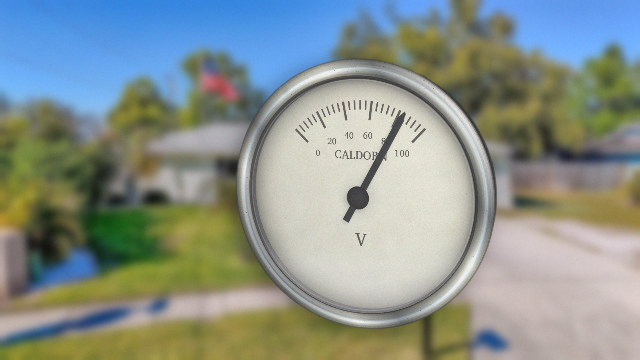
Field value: 84 V
